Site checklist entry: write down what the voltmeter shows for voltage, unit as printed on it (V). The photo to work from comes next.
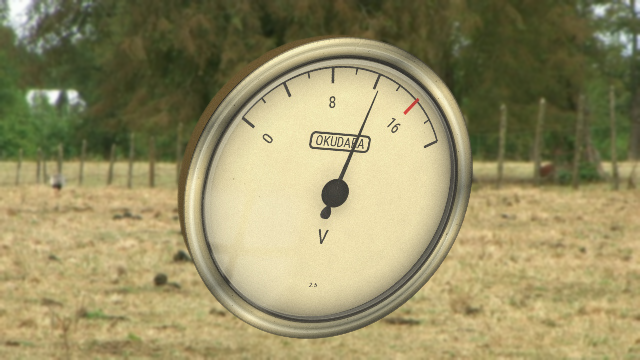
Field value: 12 V
